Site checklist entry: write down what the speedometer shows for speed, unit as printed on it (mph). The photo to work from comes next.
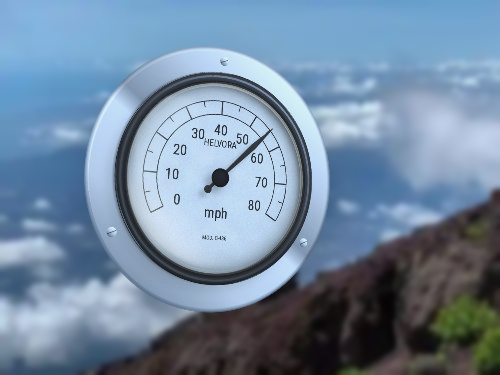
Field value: 55 mph
